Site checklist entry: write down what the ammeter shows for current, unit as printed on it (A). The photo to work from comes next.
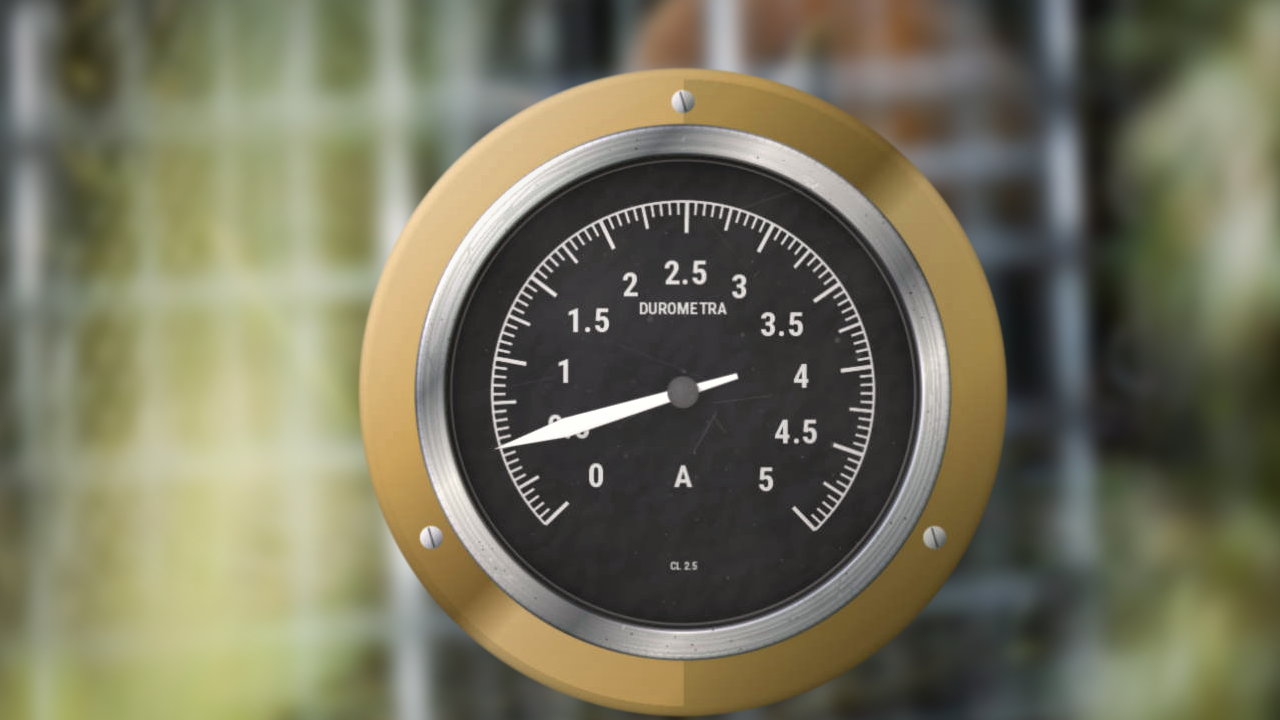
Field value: 0.5 A
